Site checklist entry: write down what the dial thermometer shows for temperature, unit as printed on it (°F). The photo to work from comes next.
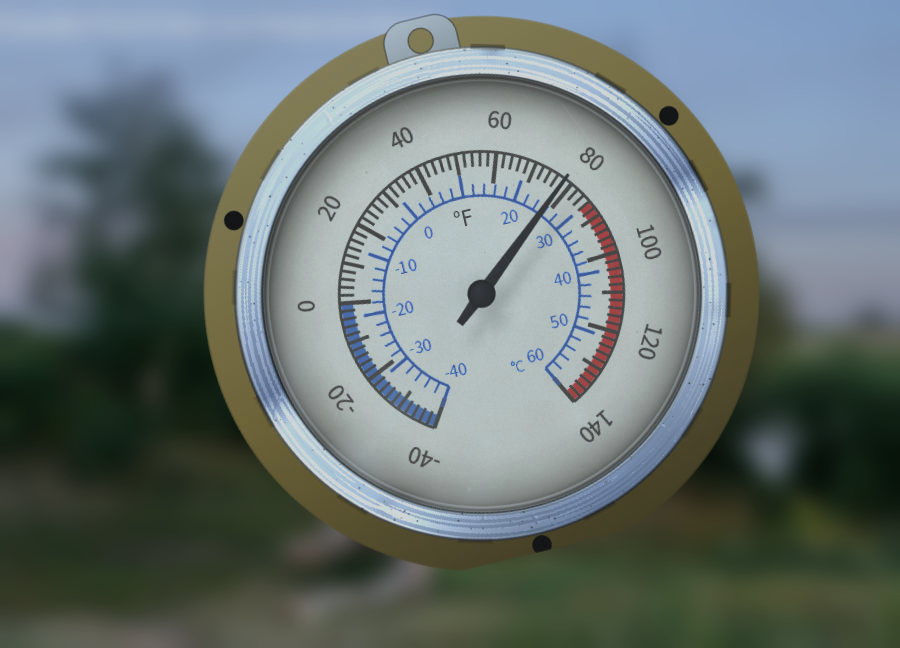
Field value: 78 °F
